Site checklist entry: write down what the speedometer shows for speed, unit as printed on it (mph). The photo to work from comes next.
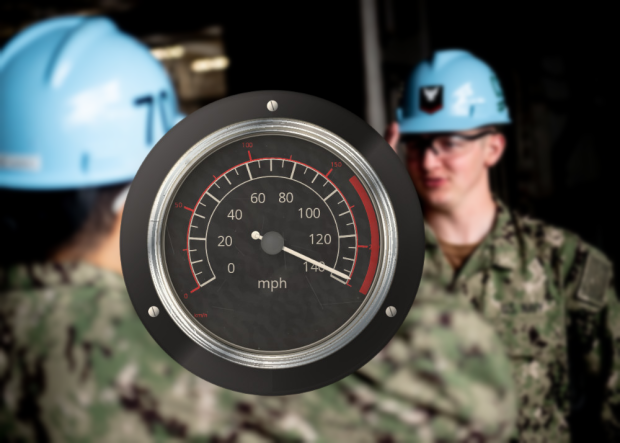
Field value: 137.5 mph
